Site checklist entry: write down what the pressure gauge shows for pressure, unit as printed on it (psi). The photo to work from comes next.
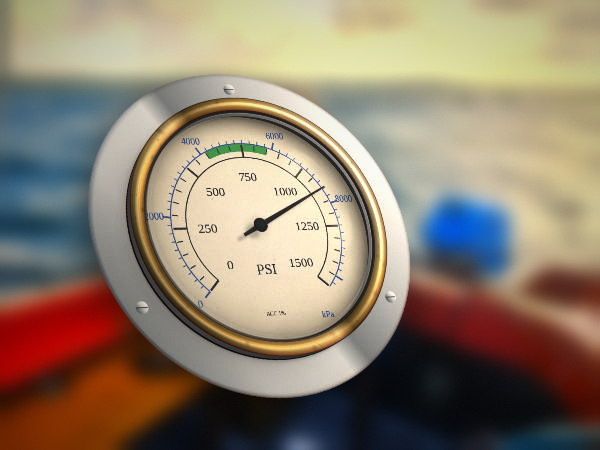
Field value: 1100 psi
